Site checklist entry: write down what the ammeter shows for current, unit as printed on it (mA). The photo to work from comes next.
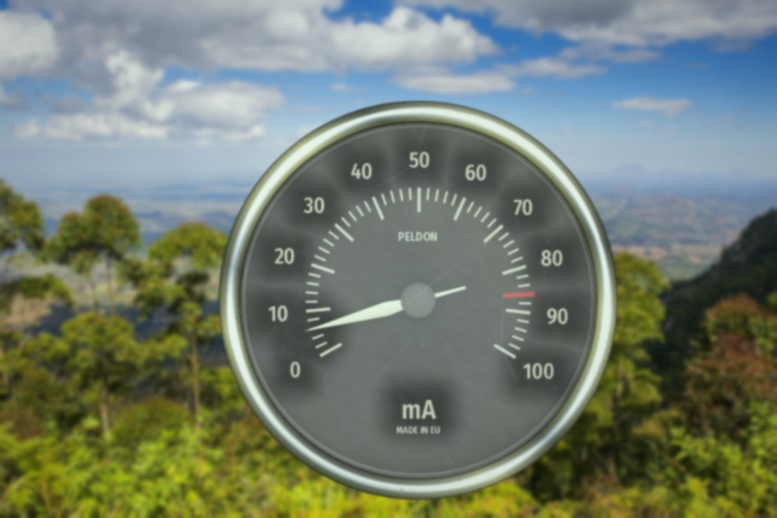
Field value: 6 mA
